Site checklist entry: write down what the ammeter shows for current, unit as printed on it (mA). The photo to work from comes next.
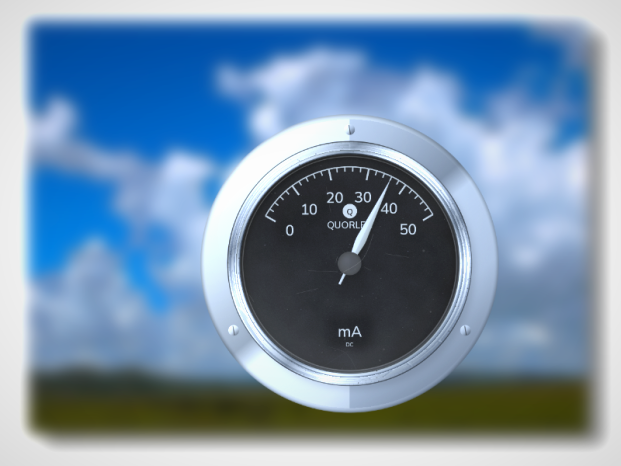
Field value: 36 mA
